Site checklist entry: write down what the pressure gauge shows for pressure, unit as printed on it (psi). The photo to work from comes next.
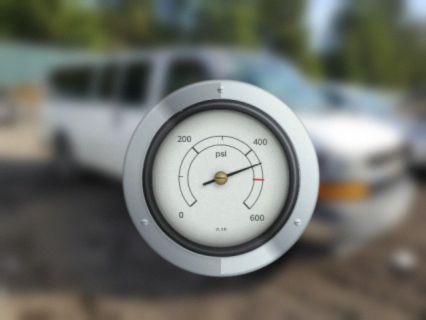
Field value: 450 psi
